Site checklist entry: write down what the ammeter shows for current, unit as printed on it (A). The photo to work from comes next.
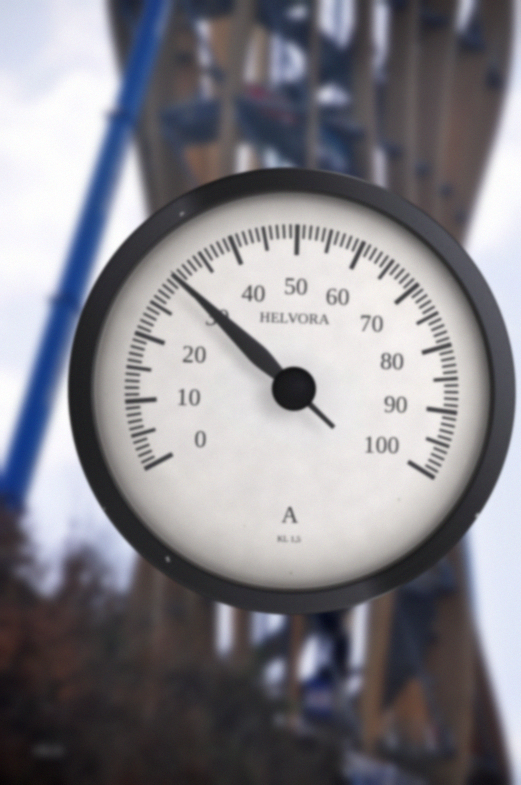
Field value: 30 A
